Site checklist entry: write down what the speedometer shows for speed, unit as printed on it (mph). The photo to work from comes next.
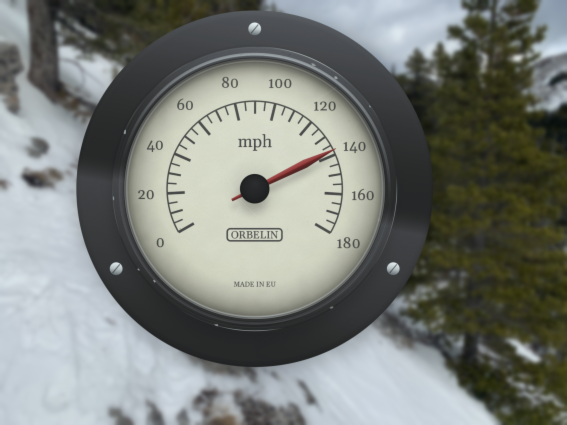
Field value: 137.5 mph
